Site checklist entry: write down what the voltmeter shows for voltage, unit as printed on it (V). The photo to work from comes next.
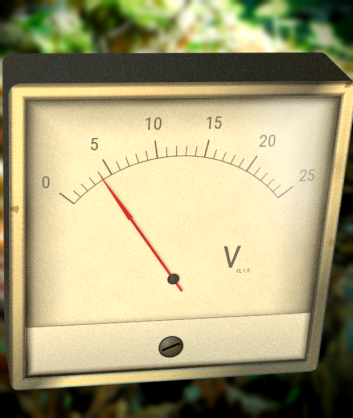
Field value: 4 V
